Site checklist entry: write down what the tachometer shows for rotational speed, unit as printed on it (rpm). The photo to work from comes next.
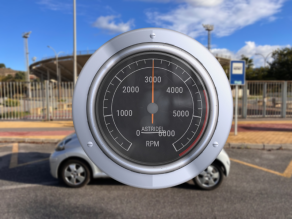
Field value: 3000 rpm
